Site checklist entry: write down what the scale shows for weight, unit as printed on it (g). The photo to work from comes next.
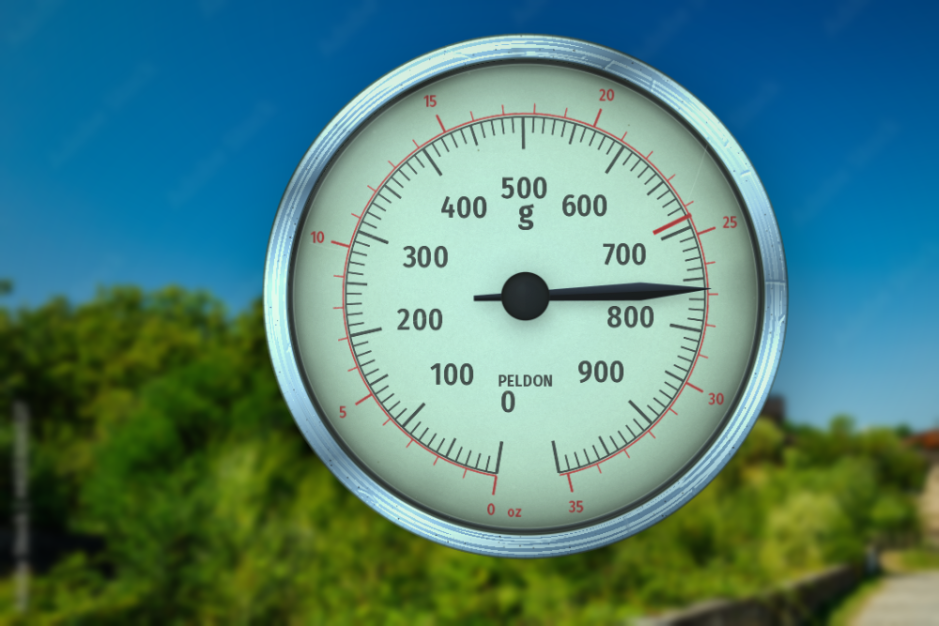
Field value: 760 g
